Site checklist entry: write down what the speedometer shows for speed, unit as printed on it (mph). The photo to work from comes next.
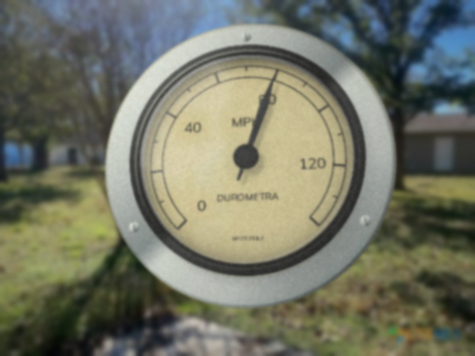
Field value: 80 mph
